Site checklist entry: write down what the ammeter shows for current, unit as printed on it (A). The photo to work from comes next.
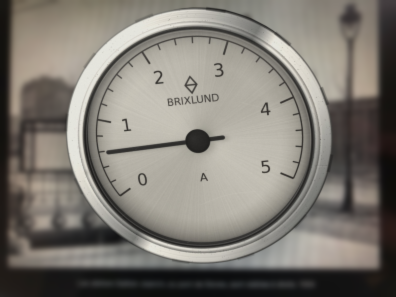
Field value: 0.6 A
